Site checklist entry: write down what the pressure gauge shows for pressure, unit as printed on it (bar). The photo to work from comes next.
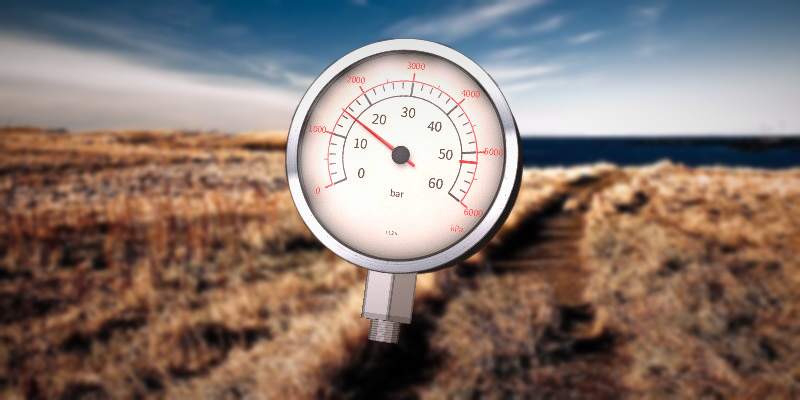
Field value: 15 bar
